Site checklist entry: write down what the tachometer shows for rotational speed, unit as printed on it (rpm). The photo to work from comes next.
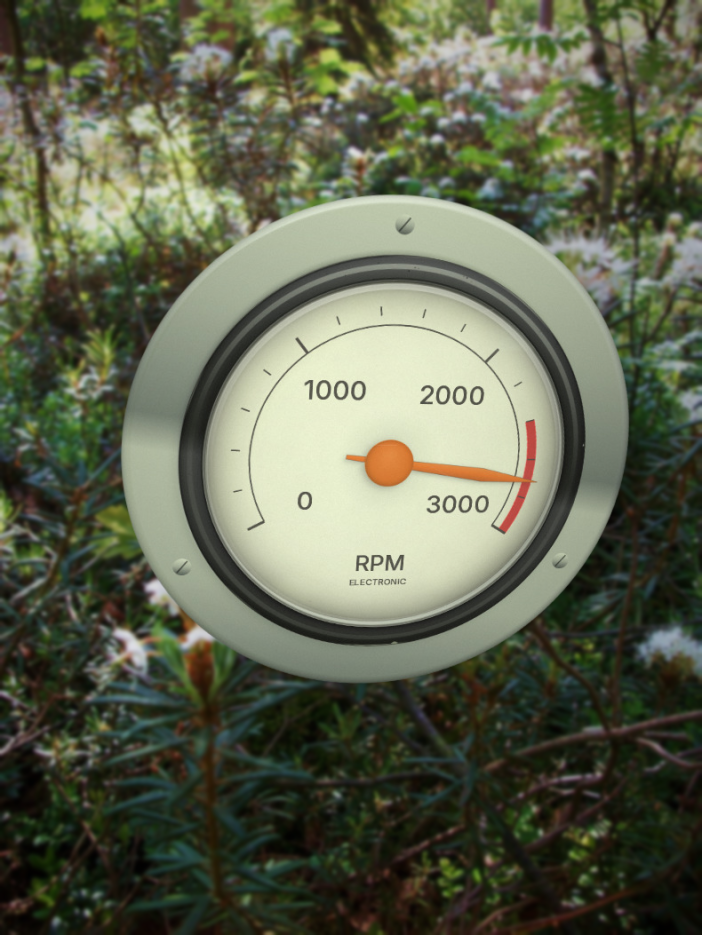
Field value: 2700 rpm
